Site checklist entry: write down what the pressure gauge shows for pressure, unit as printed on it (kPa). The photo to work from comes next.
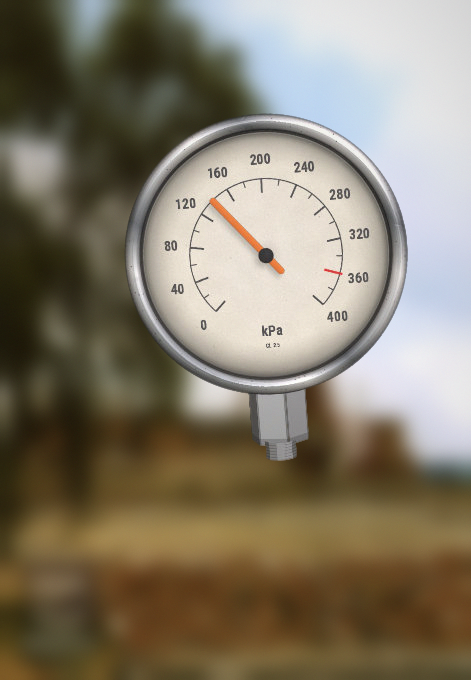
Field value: 140 kPa
